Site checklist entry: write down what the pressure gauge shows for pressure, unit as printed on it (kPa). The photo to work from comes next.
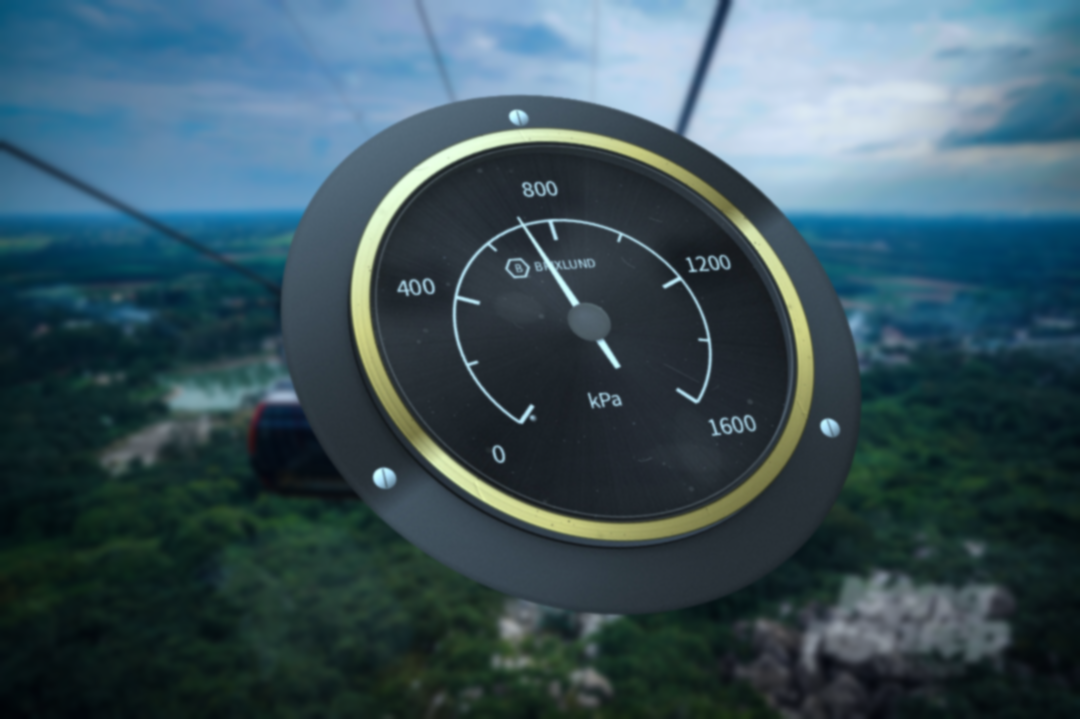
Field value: 700 kPa
